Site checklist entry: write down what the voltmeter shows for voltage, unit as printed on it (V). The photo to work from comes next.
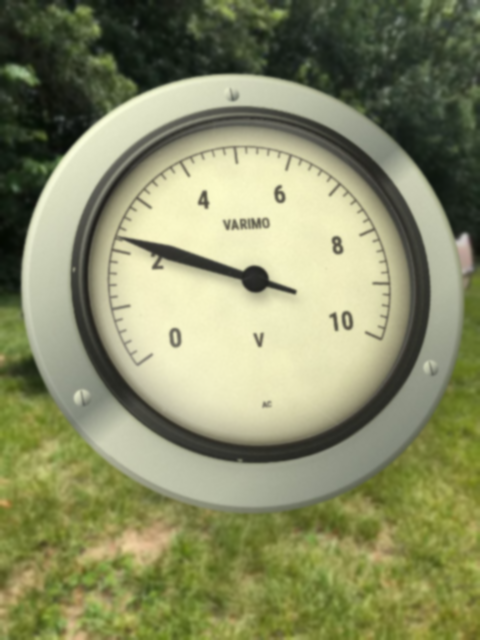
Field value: 2.2 V
